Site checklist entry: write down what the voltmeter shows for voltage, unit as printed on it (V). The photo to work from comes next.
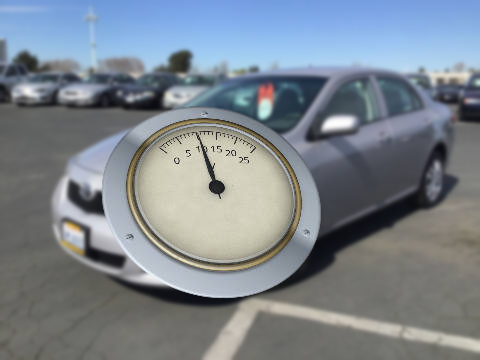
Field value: 10 V
